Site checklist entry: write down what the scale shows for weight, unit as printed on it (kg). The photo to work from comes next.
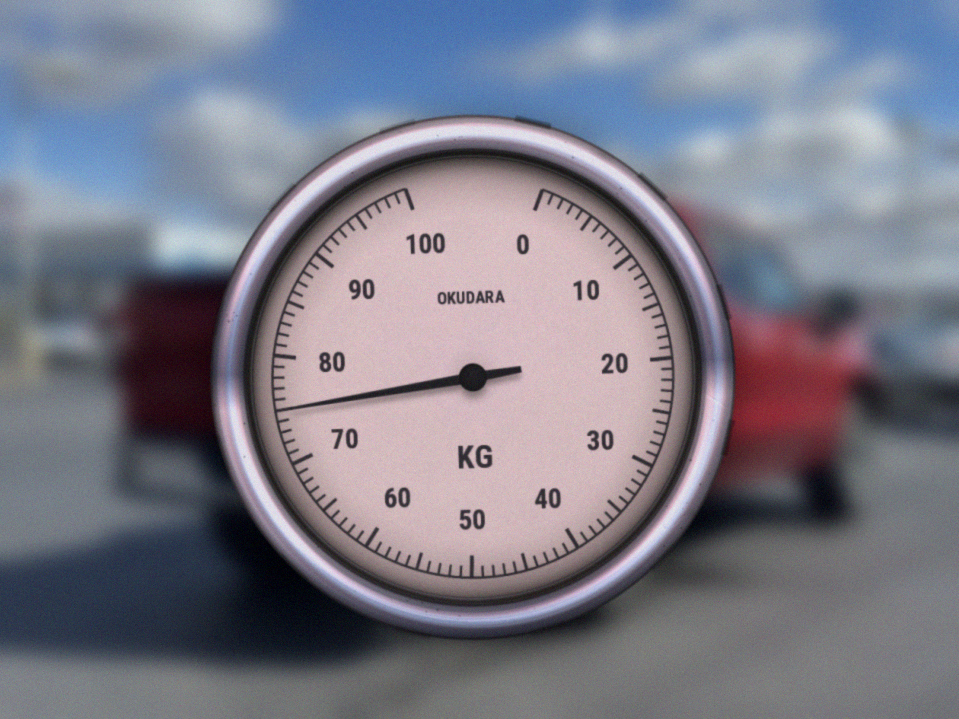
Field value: 75 kg
